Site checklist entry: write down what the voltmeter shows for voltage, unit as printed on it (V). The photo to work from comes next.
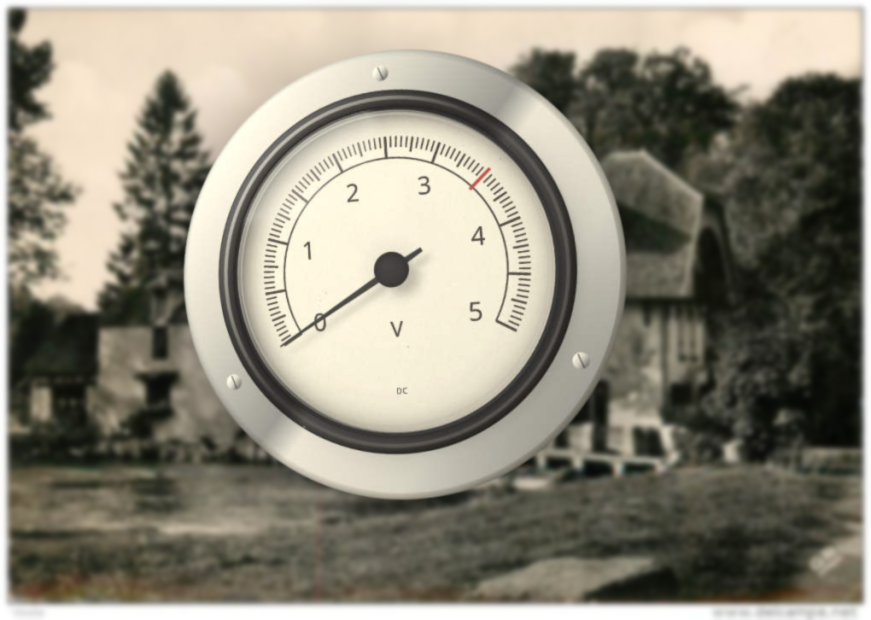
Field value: 0 V
